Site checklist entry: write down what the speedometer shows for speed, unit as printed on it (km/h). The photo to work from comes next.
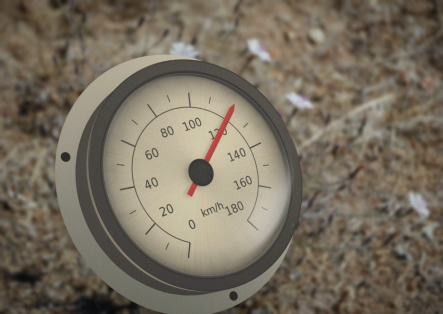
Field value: 120 km/h
